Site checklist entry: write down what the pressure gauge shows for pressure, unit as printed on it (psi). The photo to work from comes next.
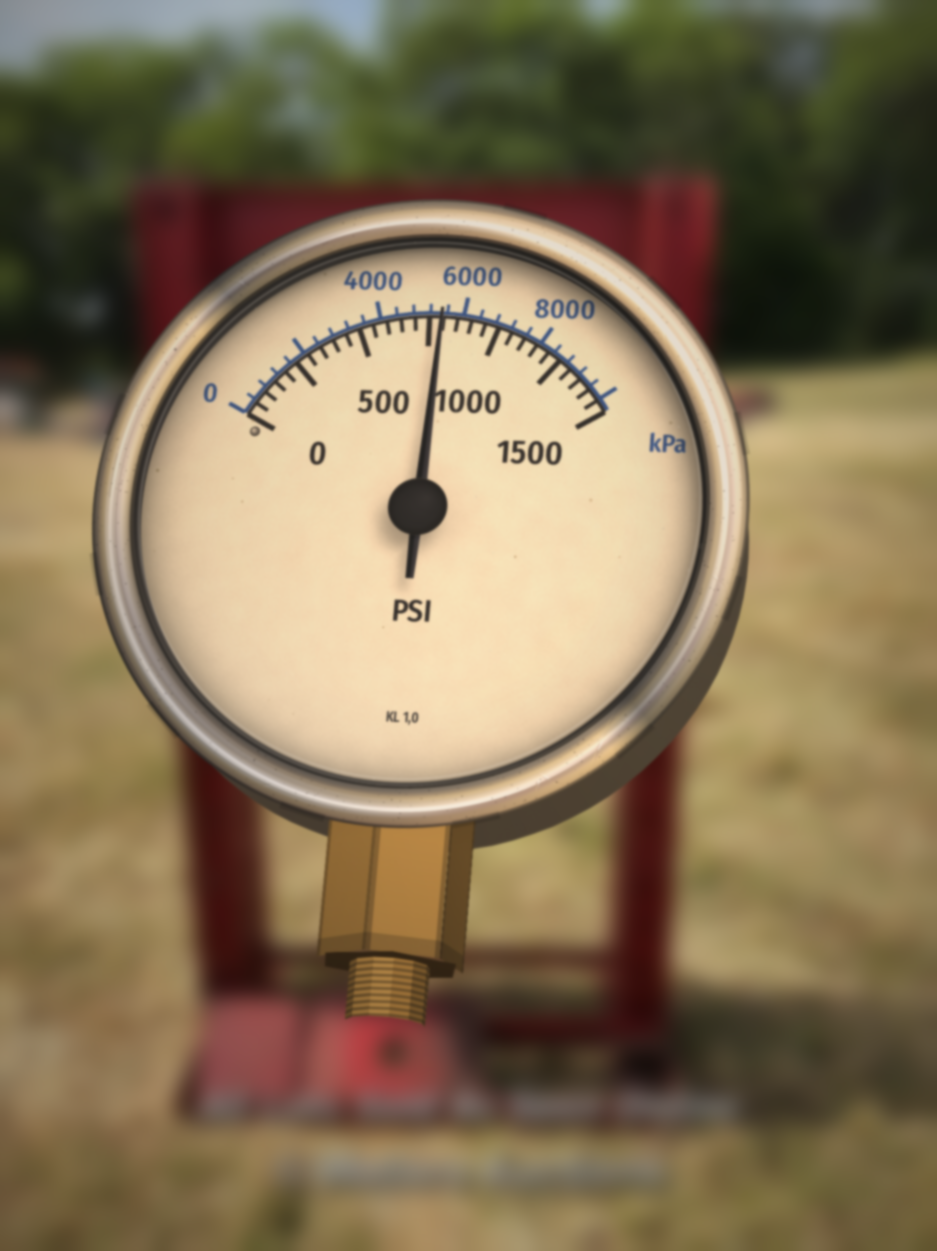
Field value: 800 psi
